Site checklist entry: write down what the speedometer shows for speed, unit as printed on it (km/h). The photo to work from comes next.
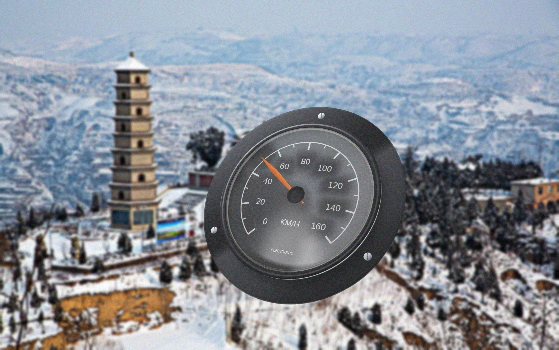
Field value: 50 km/h
